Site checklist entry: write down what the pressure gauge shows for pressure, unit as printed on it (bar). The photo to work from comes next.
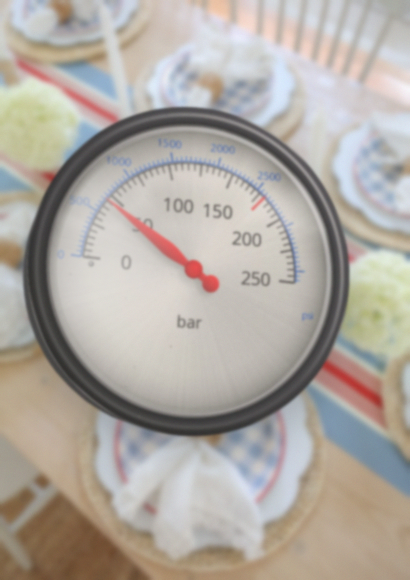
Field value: 45 bar
